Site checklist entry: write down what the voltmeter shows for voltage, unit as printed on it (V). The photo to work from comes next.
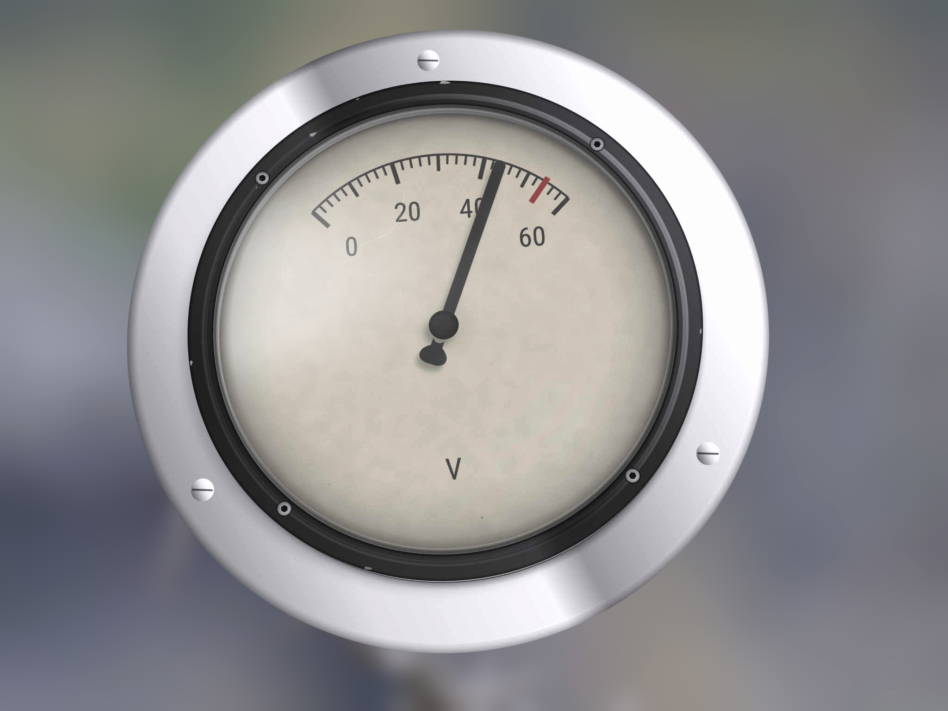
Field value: 44 V
